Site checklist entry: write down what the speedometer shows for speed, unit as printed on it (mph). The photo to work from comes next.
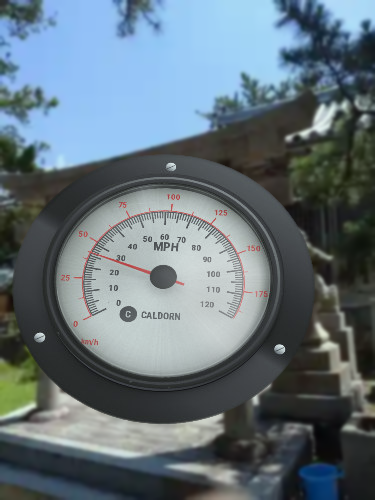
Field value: 25 mph
